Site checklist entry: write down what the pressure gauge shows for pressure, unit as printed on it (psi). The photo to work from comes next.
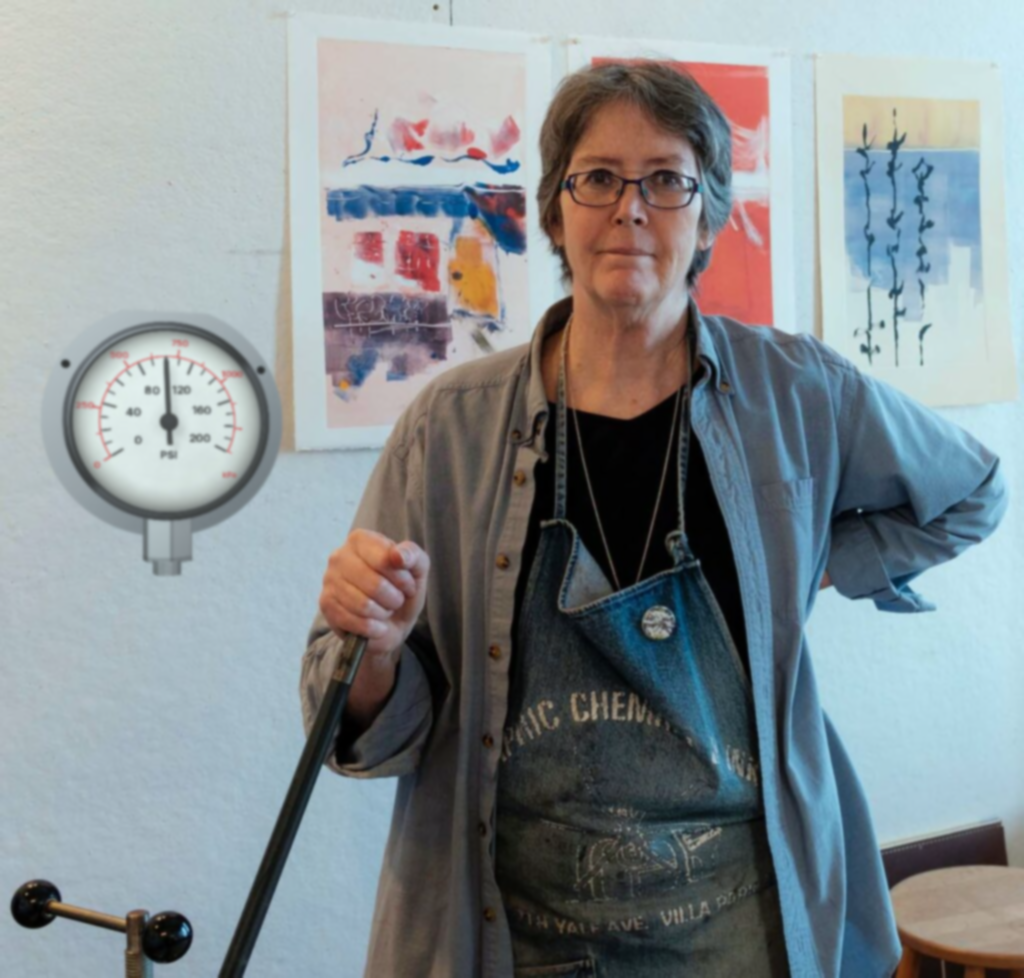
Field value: 100 psi
